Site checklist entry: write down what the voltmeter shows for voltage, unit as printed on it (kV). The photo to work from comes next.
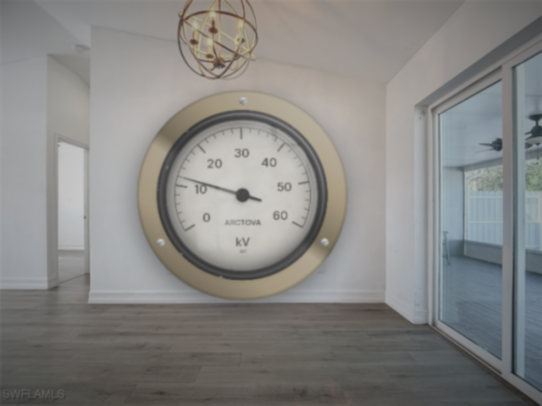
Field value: 12 kV
